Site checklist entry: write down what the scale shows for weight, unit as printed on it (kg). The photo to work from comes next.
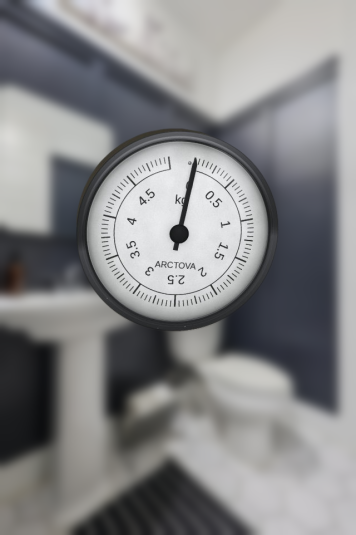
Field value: 0 kg
